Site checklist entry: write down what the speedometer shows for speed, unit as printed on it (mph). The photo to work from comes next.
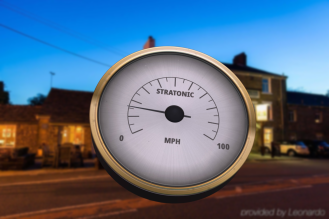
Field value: 15 mph
